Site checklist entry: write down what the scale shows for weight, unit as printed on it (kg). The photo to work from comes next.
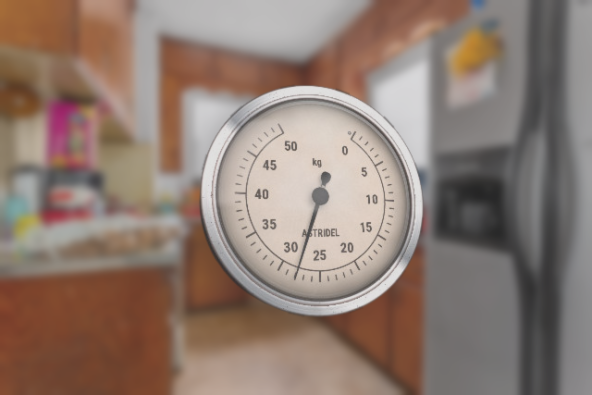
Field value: 28 kg
